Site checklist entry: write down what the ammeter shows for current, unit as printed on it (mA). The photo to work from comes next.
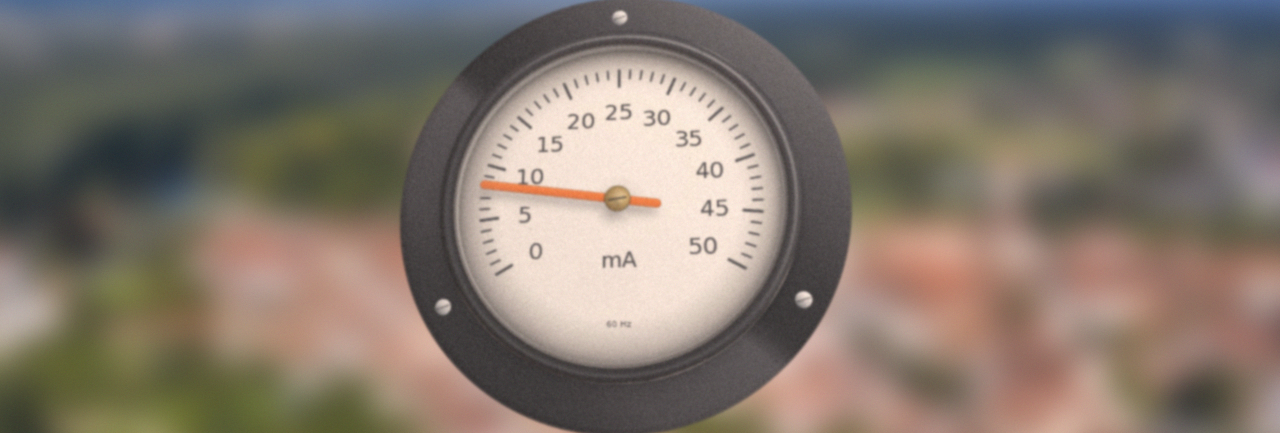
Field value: 8 mA
